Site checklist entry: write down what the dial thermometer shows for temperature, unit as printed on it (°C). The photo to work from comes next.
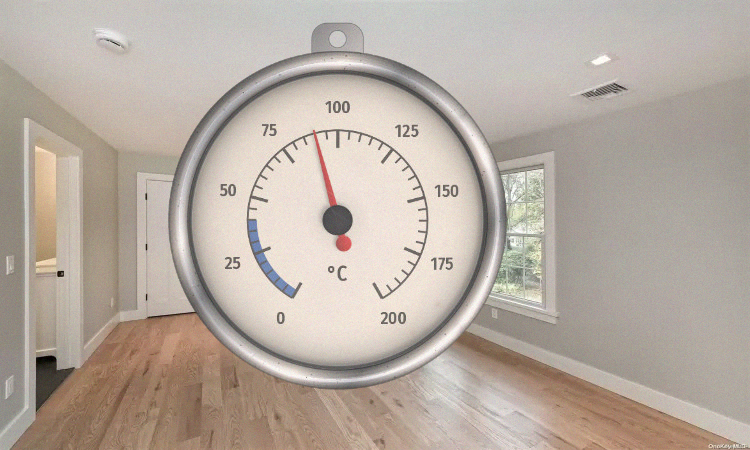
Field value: 90 °C
